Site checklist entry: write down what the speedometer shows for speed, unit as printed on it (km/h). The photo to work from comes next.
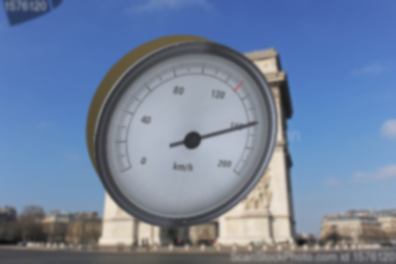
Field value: 160 km/h
